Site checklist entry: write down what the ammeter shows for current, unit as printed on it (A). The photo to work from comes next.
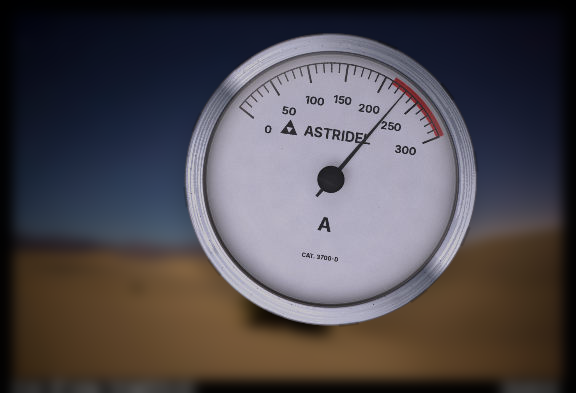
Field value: 230 A
